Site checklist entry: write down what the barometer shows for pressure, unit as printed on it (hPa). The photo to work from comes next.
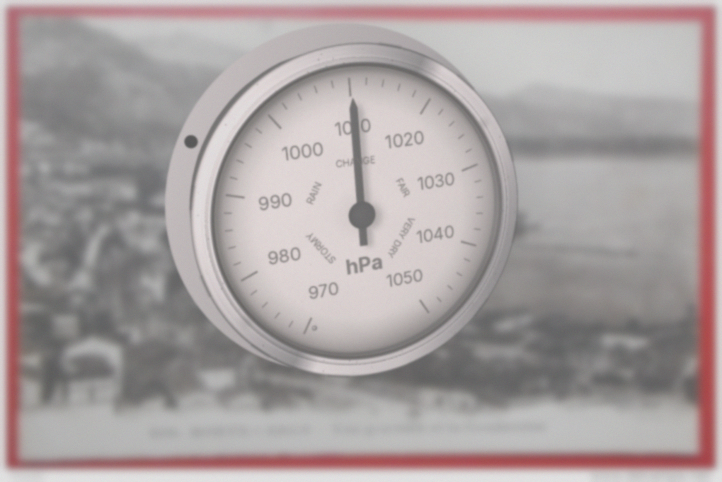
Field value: 1010 hPa
